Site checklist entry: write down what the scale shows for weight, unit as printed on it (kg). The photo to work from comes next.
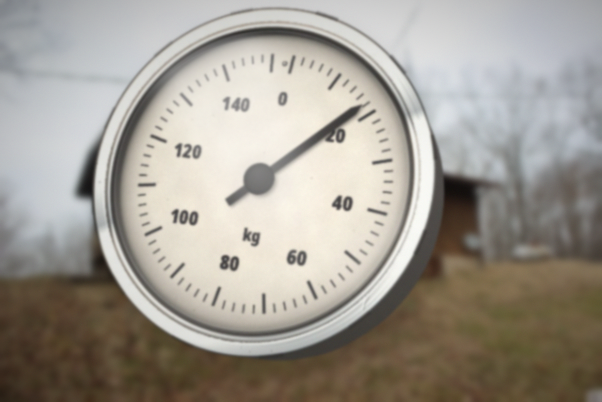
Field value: 18 kg
